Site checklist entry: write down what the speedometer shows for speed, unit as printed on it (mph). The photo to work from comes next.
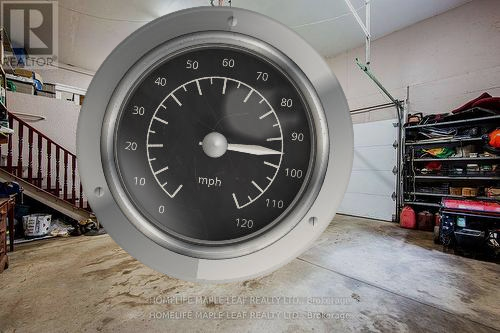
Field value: 95 mph
